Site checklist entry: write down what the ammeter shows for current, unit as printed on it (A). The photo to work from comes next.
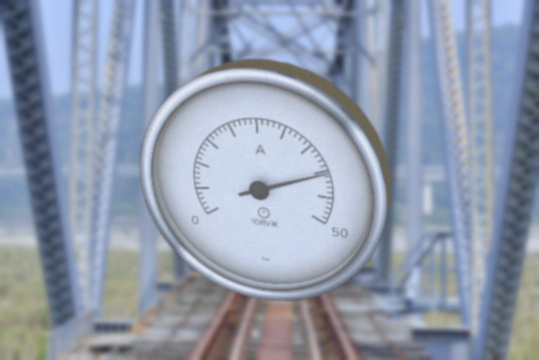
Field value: 40 A
